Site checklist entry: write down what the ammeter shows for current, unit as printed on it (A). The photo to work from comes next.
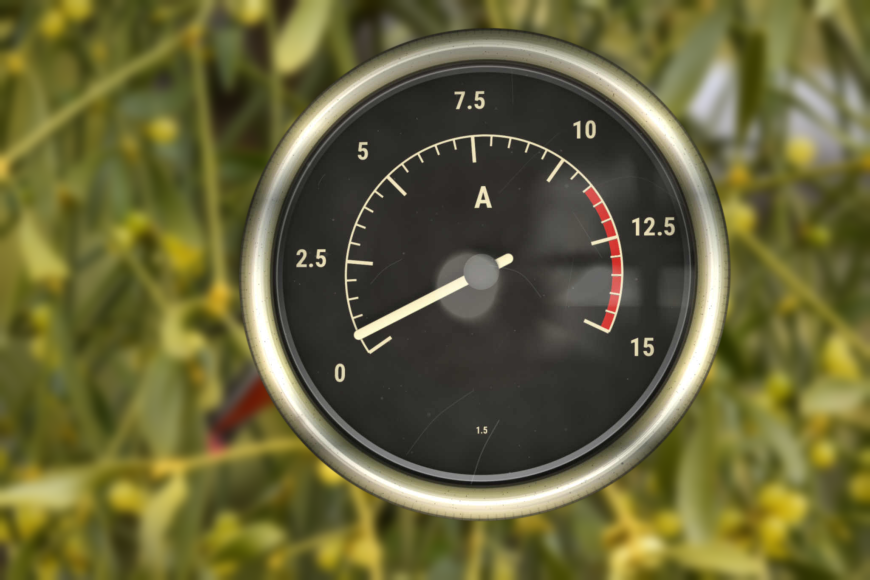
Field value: 0.5 A
